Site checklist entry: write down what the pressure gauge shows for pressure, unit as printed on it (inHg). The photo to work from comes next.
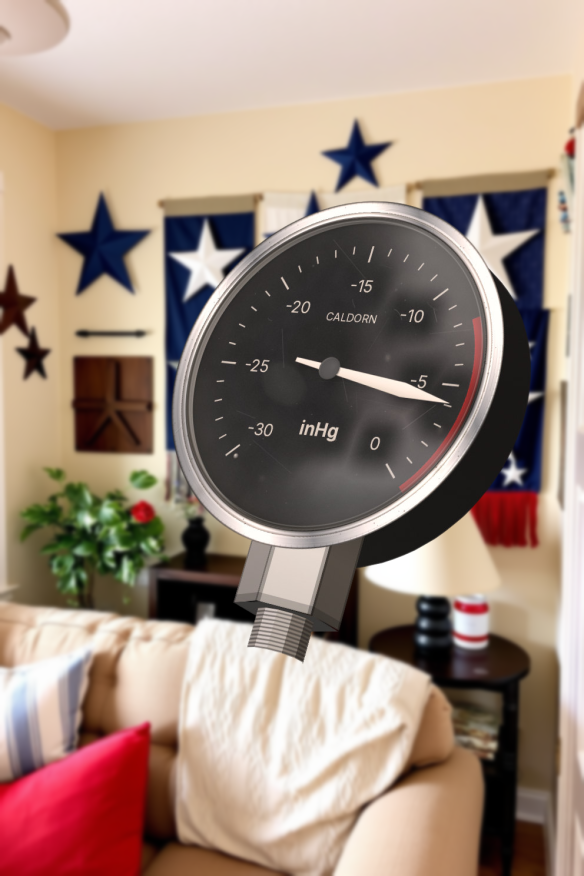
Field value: -4 inHg
